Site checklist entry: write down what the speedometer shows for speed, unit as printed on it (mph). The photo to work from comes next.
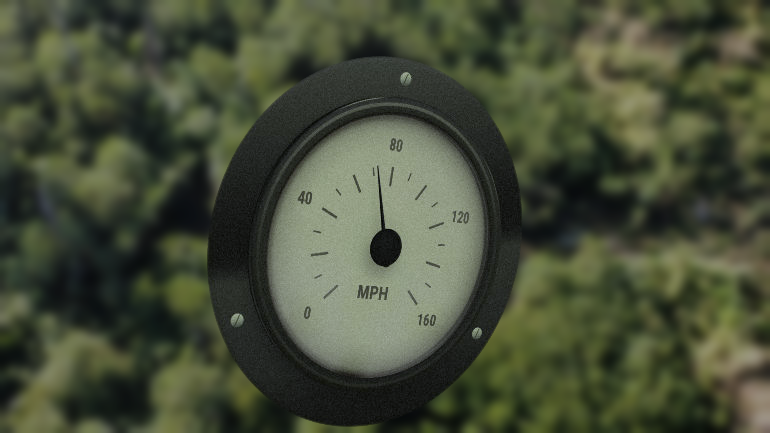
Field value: 70 mph
